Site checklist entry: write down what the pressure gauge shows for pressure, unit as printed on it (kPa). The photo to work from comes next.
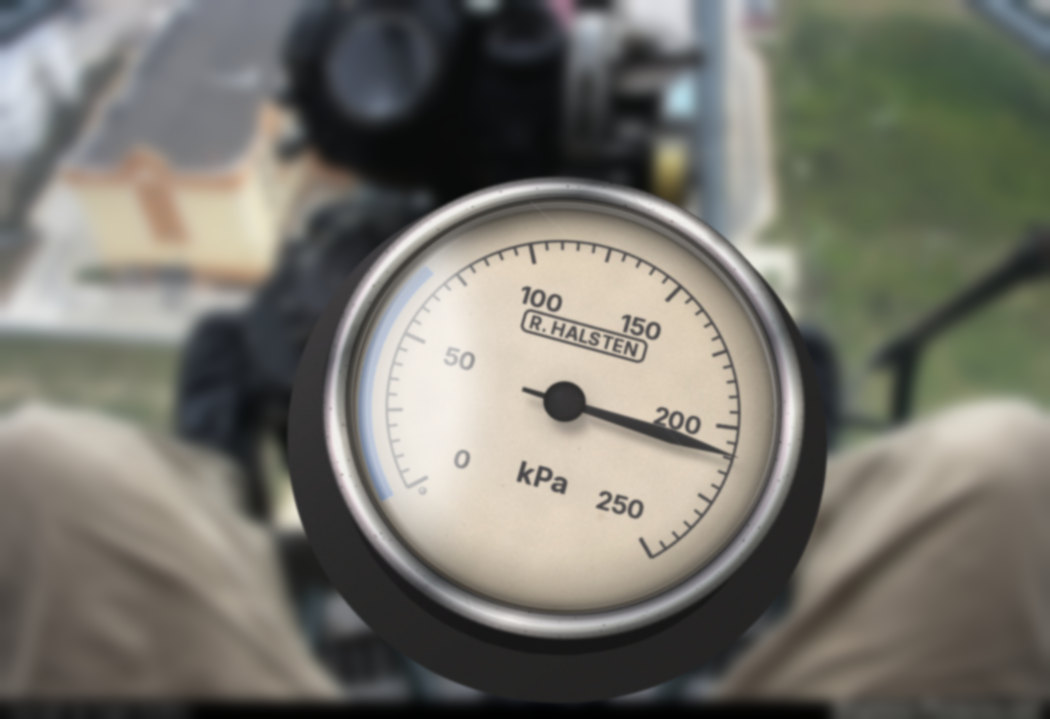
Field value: 210 kPa
